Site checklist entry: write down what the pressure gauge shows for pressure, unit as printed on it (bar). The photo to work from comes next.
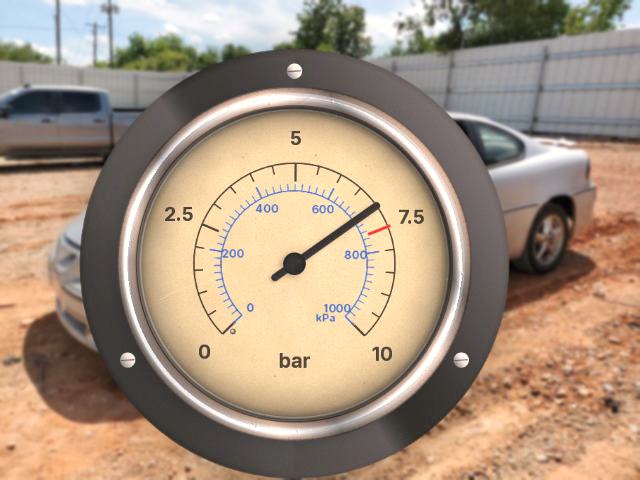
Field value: 7 bar
